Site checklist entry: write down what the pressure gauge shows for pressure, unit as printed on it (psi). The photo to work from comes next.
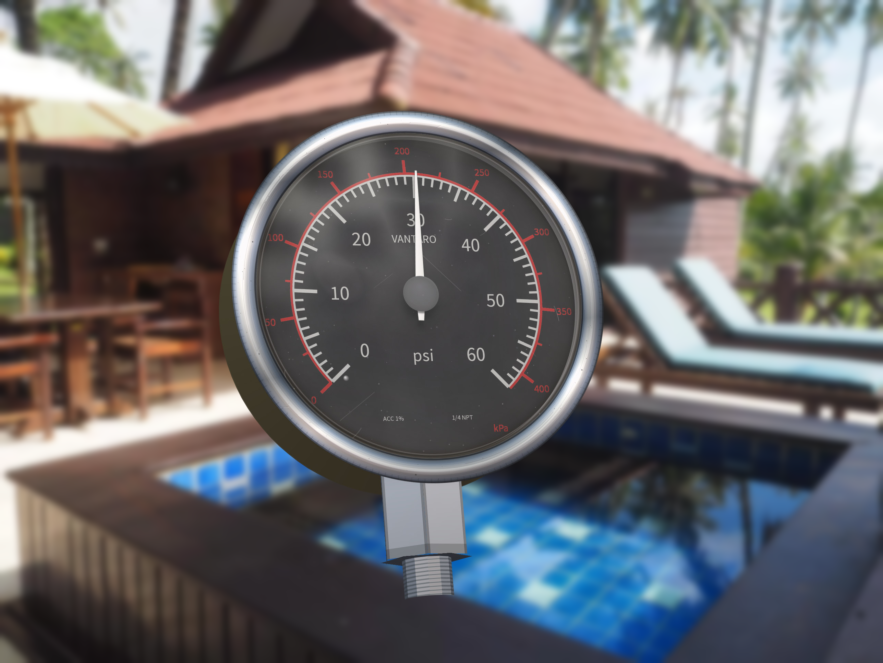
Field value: 30 psi
